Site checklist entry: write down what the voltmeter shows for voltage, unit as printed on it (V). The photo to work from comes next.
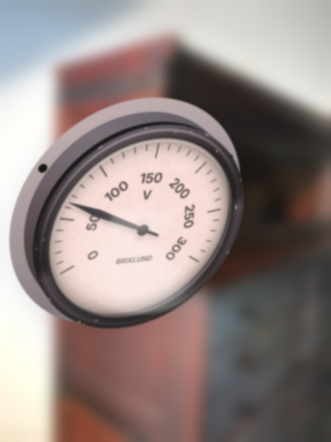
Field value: 65 V
